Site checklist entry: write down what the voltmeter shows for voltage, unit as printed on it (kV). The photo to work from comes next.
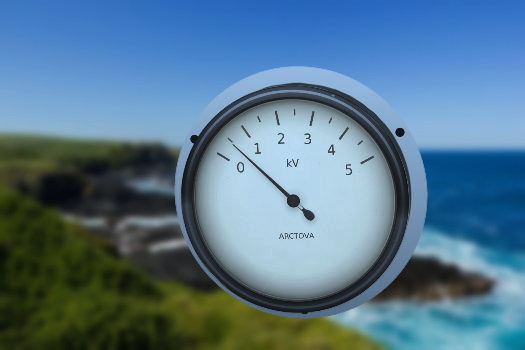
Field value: 0.5 kV
